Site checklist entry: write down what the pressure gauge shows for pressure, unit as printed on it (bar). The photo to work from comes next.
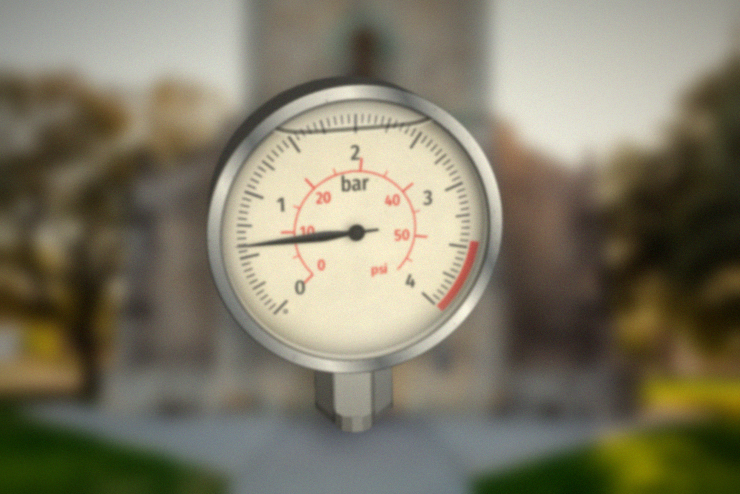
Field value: 0.6 bar
